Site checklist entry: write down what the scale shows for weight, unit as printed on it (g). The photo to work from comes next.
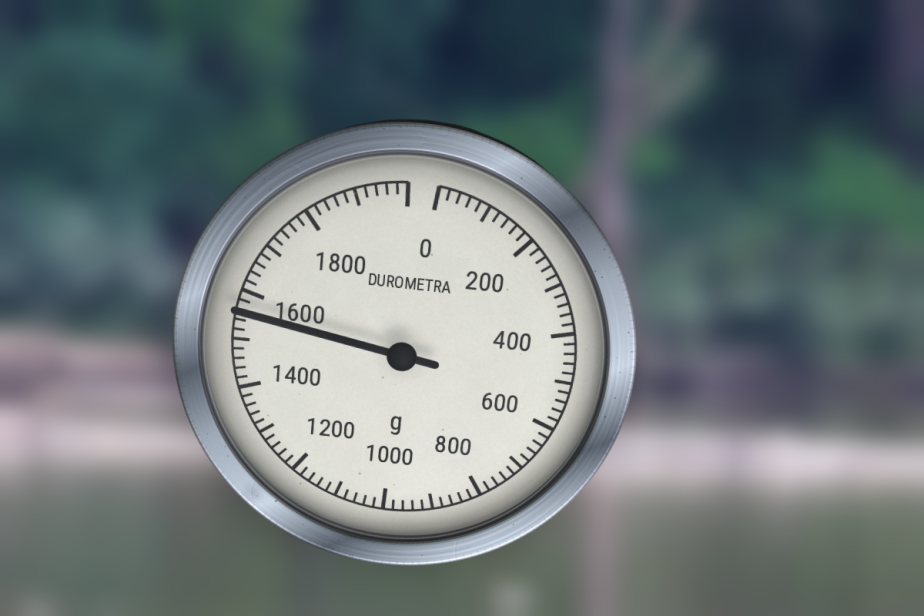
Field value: 1560 g
